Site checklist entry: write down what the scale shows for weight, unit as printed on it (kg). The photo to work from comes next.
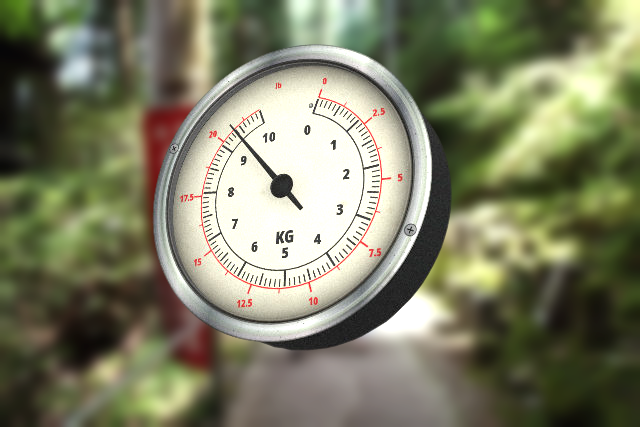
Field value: 9.4 kg
